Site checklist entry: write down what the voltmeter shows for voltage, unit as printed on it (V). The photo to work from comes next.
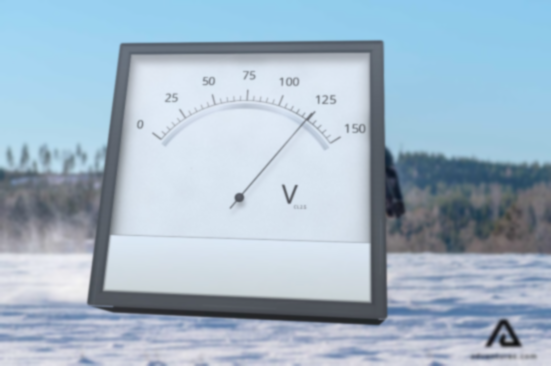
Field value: 125 V
